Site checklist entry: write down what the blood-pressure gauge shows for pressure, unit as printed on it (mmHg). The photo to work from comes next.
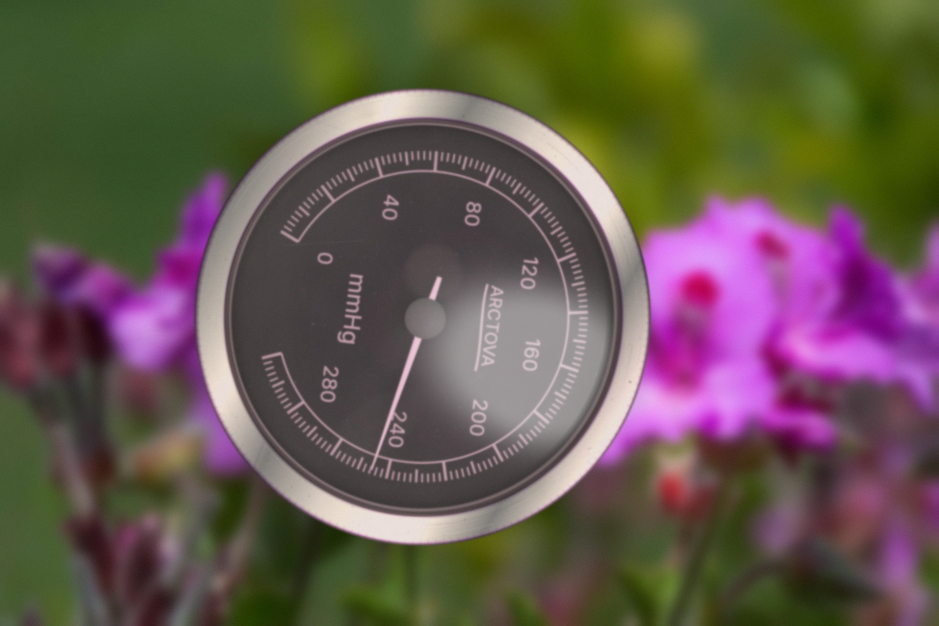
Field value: 246 mmHg
